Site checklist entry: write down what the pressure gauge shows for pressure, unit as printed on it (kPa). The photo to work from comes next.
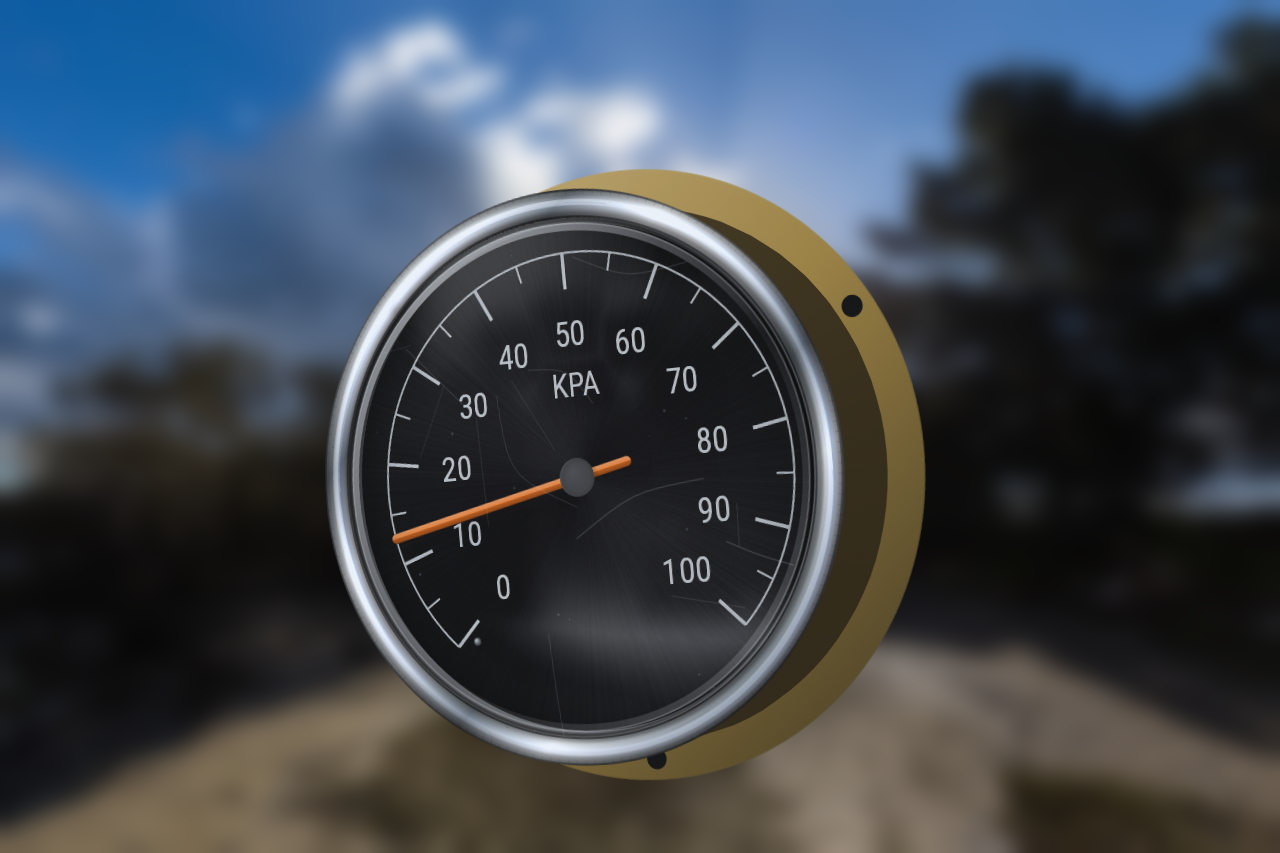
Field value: 12.5 kPa
